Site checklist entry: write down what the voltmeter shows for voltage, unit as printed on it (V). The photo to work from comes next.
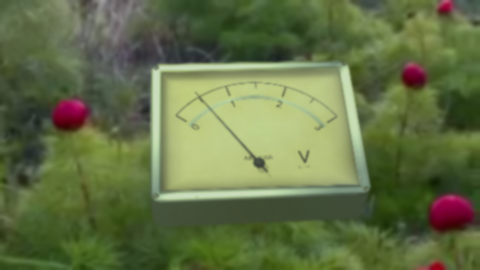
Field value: 0.5 V
